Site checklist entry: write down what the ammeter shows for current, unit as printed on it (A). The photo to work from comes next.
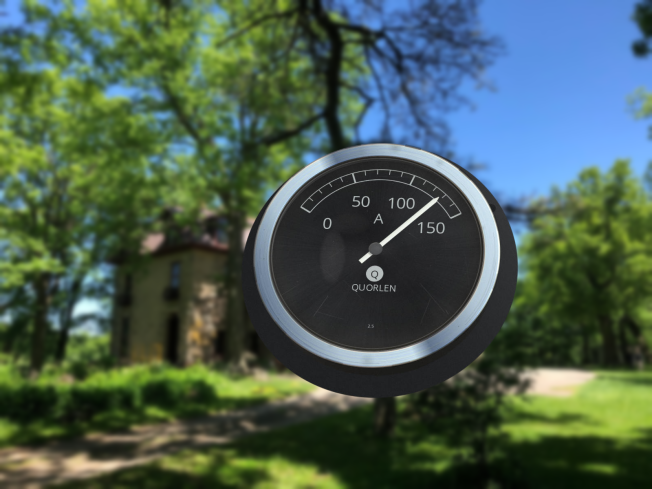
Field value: 130 A
